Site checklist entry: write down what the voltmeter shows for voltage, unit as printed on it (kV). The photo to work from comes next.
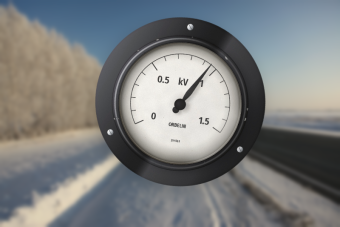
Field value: 0.95 kV
